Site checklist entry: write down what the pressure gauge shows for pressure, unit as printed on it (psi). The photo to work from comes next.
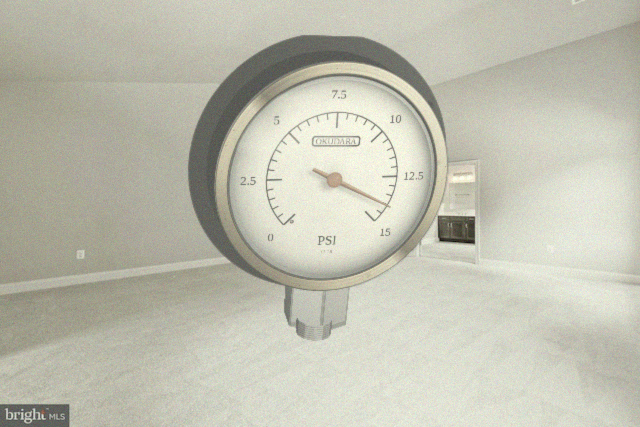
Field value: 14 psi
